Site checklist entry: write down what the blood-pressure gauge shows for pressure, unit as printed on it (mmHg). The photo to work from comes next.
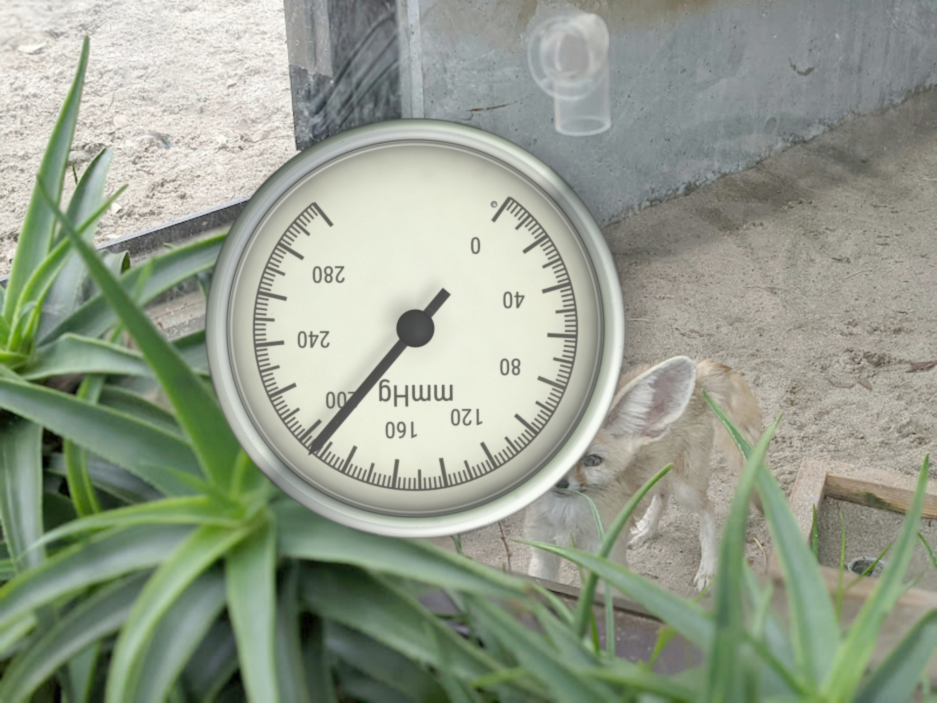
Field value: 194 mmHg
